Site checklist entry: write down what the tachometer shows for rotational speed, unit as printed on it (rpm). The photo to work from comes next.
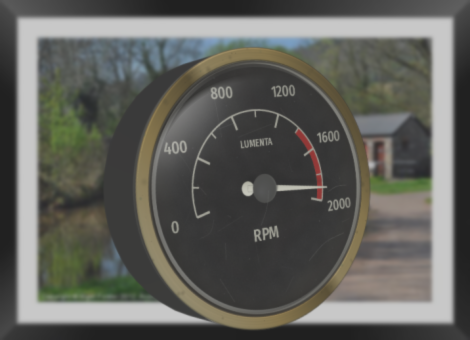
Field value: 1900 rpm
